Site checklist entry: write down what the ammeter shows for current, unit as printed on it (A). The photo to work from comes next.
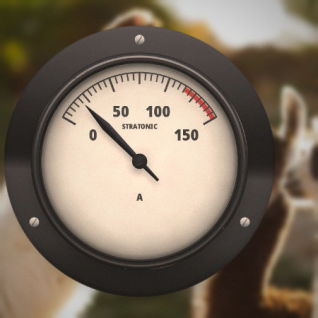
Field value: 20 A
